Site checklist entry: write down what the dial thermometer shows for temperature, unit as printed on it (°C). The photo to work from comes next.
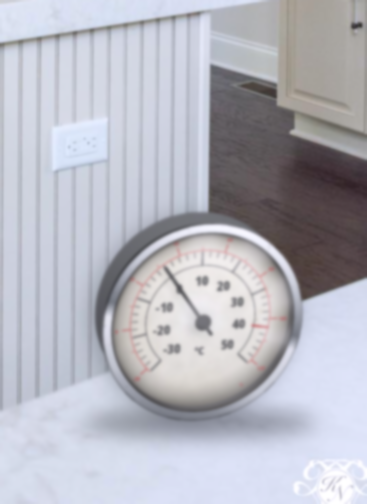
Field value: 0 °C
